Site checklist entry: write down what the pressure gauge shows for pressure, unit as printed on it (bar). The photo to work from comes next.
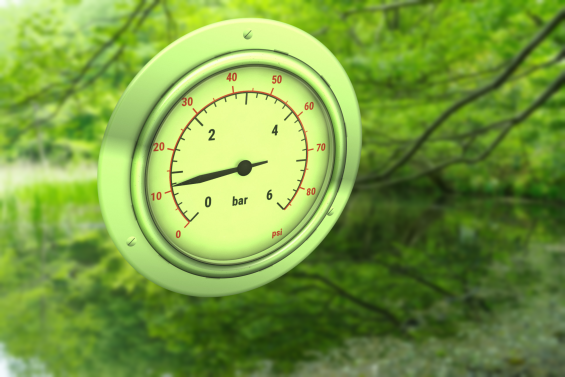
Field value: 0.8 bar
